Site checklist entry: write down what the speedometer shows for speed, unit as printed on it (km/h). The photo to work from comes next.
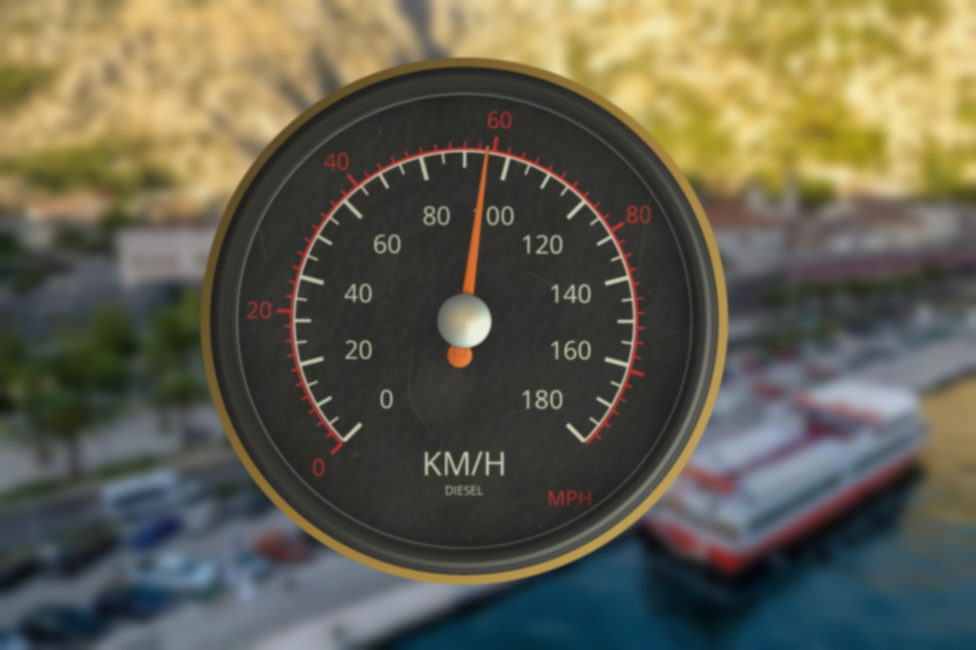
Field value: 95 km/h
